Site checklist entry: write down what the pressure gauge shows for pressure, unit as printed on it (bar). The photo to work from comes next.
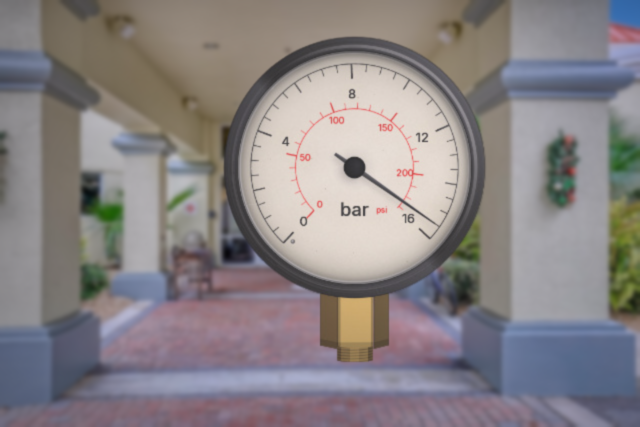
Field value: 15.5 bar
